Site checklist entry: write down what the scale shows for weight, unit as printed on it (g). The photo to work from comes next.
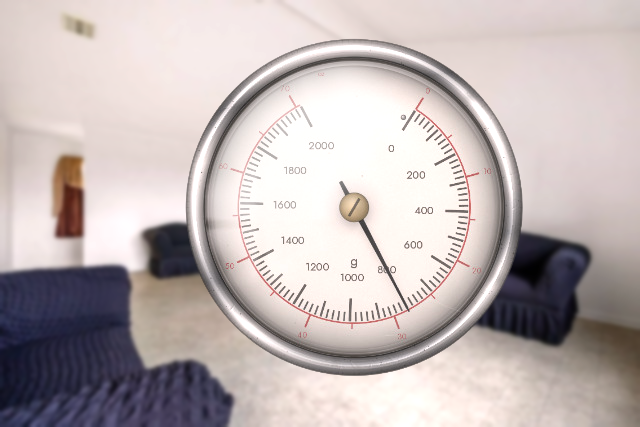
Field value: 800 g
